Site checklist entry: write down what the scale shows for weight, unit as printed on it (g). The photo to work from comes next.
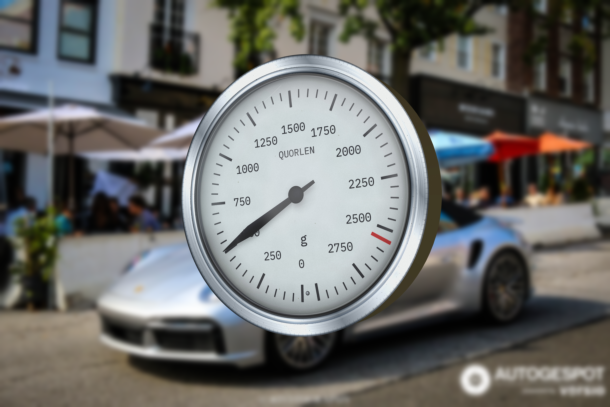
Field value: 500 g
